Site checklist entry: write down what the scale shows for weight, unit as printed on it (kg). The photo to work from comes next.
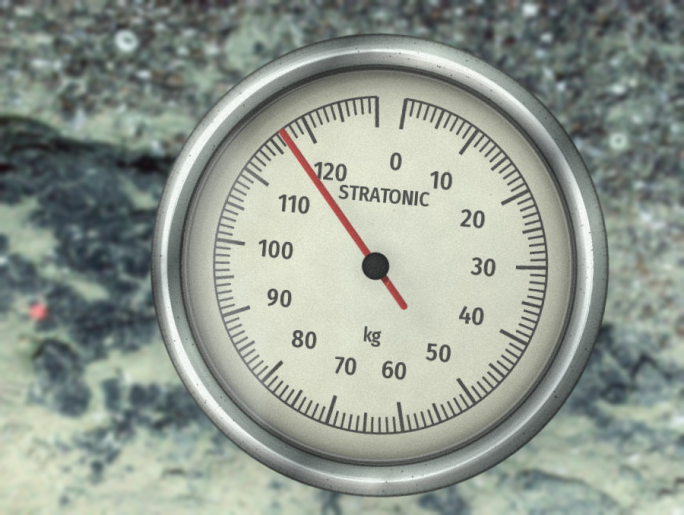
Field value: 117 kg
